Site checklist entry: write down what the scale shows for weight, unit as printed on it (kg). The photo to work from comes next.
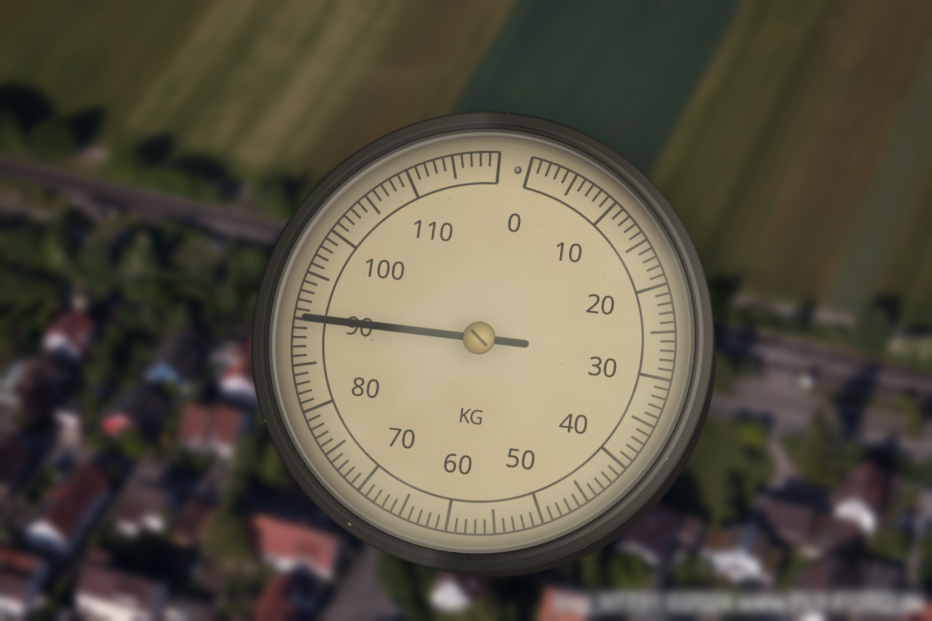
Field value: 90 kg
